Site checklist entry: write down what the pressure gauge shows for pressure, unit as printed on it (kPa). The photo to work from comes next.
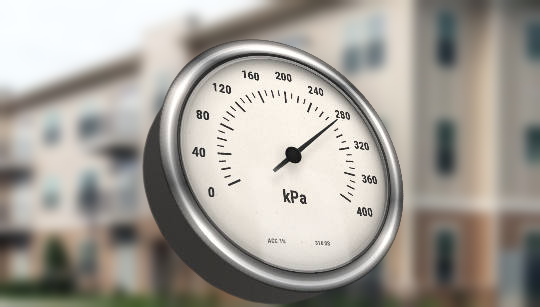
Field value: 280 kPa
